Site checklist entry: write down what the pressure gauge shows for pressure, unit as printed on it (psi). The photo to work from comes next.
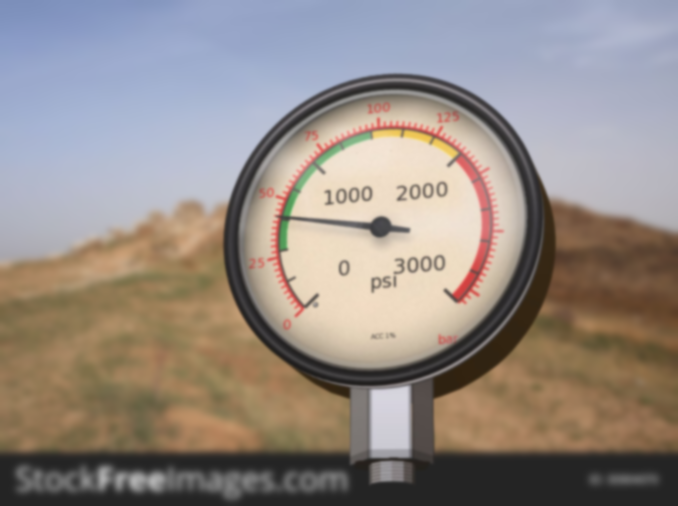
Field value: 600 psi
